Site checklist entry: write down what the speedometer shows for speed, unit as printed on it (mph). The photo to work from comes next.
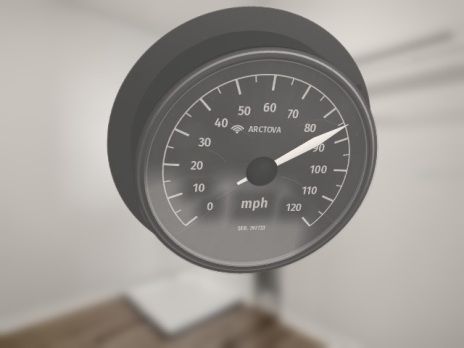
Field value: 85 mph
